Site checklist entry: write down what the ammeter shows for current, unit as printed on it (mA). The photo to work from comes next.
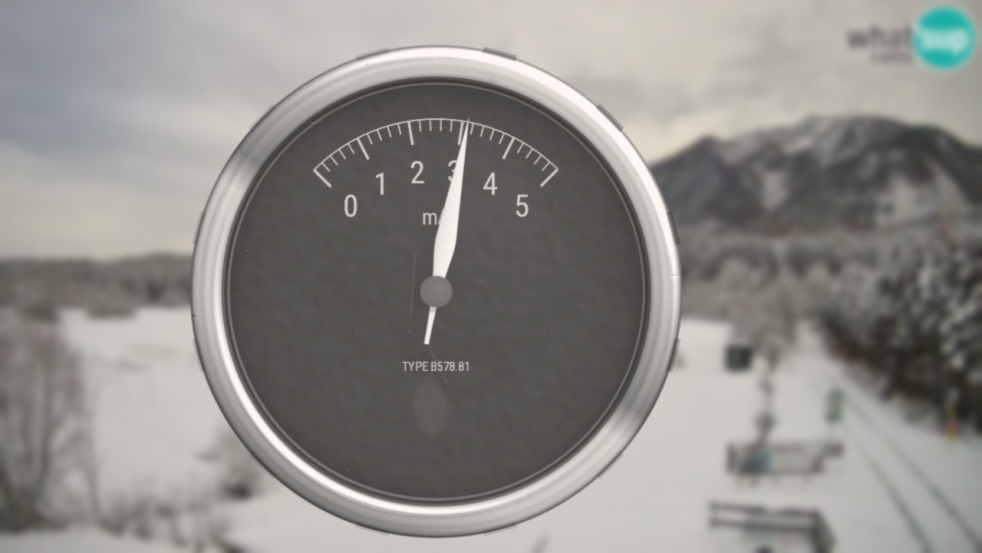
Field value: 3.1 mA
